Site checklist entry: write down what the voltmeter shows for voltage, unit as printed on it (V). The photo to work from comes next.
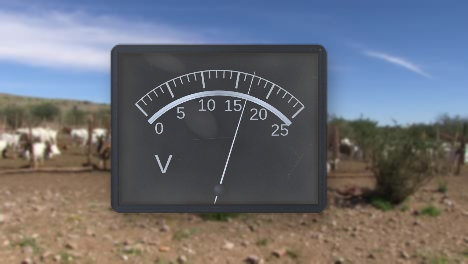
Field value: 17 V
